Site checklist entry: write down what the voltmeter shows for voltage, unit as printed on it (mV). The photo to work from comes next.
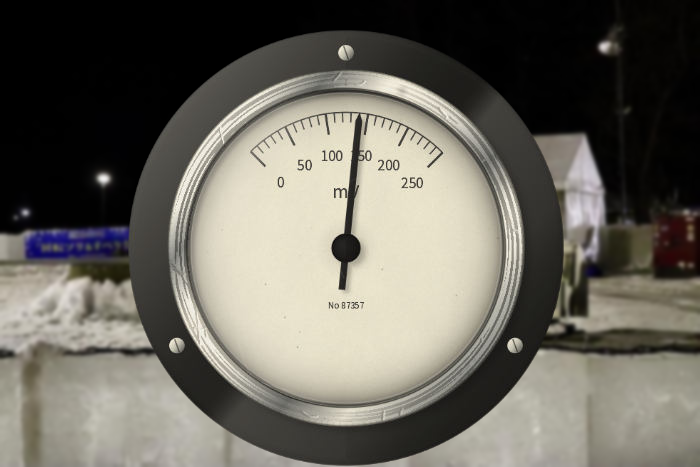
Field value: 140 mV
